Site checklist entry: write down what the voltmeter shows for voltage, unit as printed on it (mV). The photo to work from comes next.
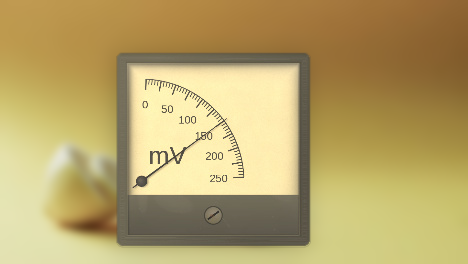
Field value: 150 mV
